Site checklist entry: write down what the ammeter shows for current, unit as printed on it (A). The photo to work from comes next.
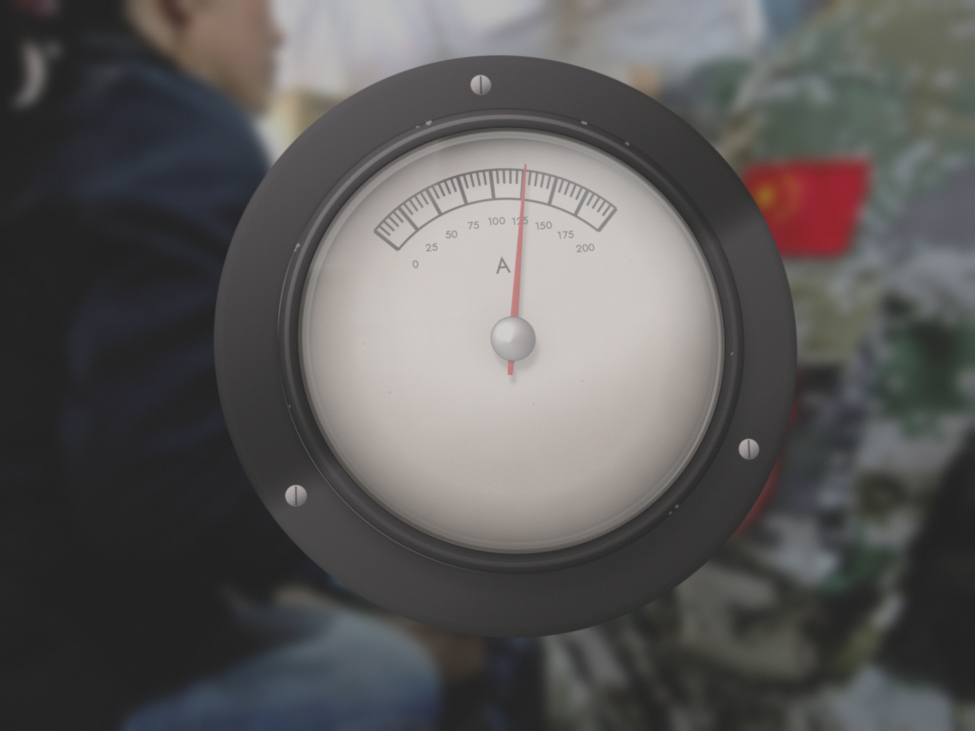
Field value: 125 A
